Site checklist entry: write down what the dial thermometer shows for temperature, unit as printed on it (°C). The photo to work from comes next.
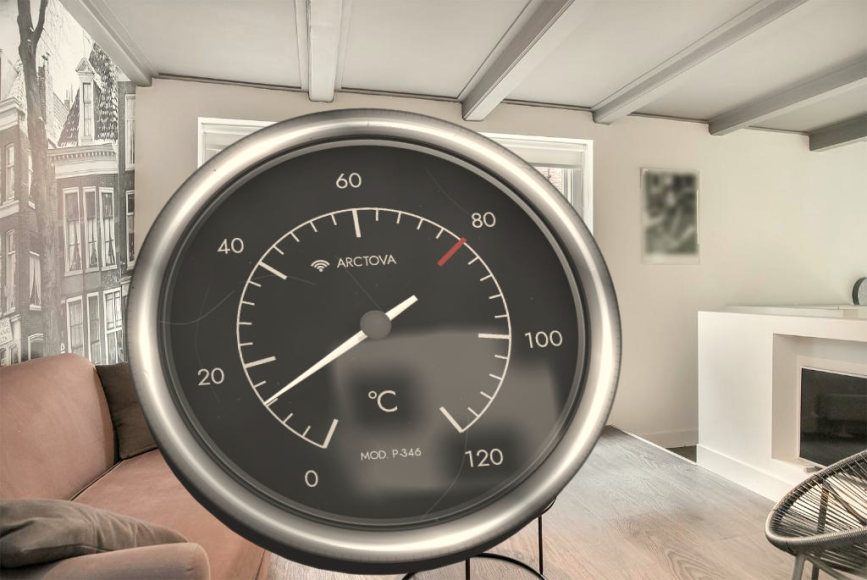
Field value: 12 °C
